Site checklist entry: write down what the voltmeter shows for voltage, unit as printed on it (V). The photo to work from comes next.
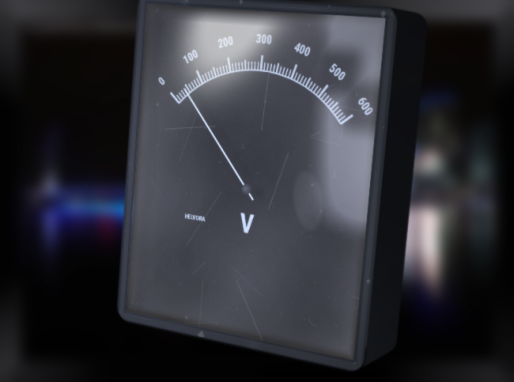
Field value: 50 V
